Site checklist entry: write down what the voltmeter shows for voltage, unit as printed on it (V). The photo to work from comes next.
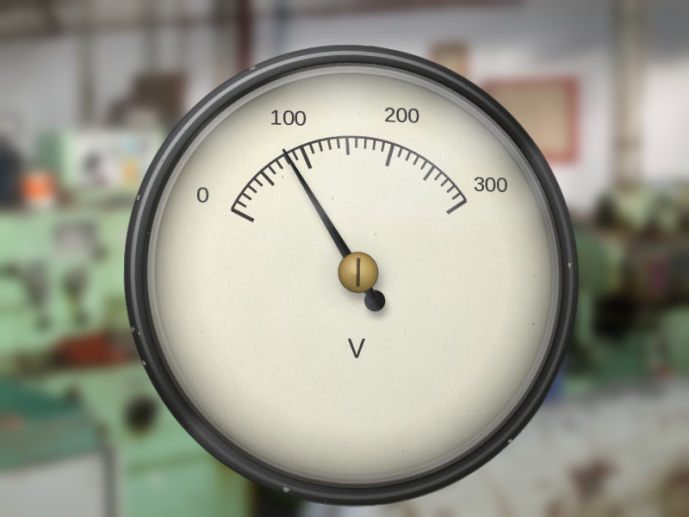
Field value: 80 V
